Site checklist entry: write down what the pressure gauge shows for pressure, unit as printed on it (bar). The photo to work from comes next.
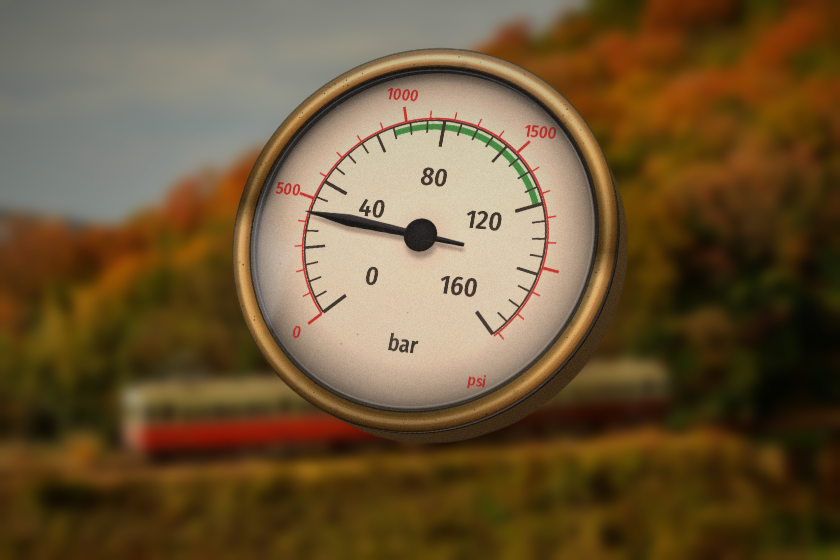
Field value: 30 bar
